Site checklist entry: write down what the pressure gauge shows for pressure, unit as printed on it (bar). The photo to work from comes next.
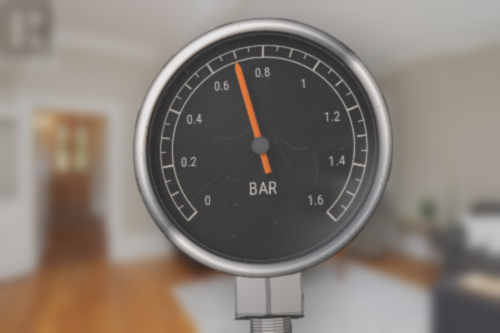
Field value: 0.7 bar
